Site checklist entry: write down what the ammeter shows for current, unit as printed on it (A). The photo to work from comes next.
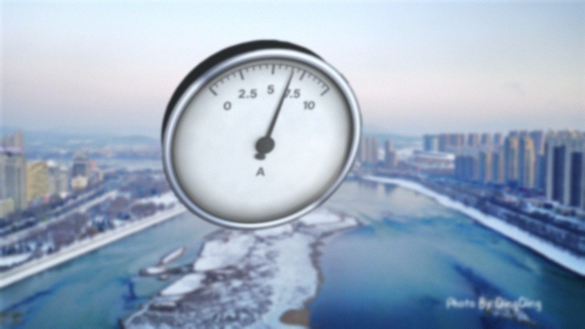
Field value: 6.5 A
